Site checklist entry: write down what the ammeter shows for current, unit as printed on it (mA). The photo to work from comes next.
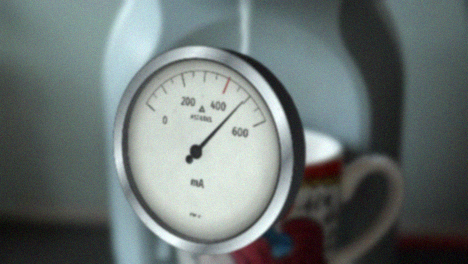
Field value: 500 mA
